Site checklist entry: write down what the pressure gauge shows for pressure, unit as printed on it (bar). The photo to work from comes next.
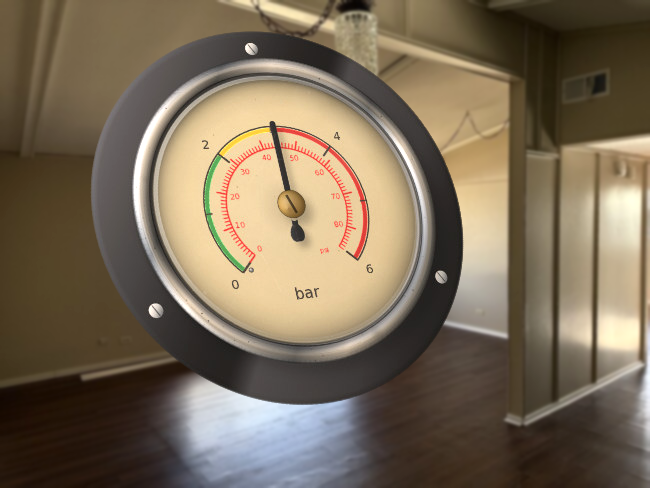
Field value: 3 bar
